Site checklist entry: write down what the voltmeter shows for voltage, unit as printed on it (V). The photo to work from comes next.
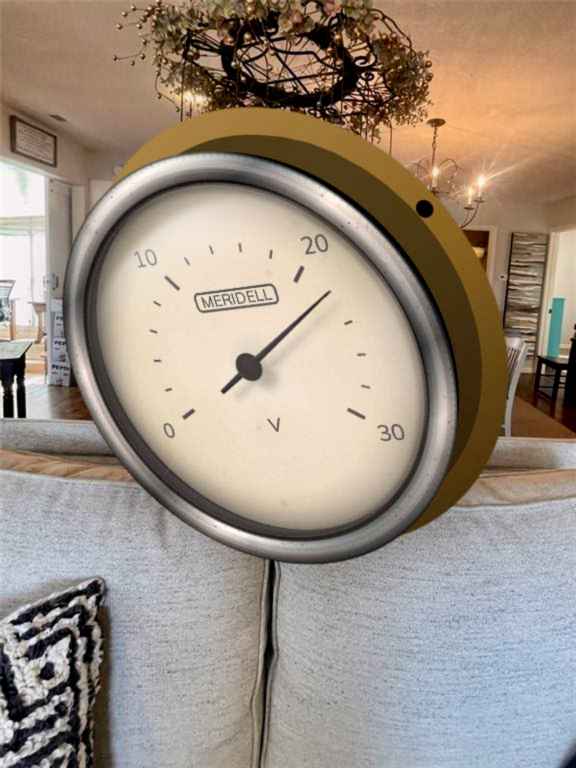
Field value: 22 V
